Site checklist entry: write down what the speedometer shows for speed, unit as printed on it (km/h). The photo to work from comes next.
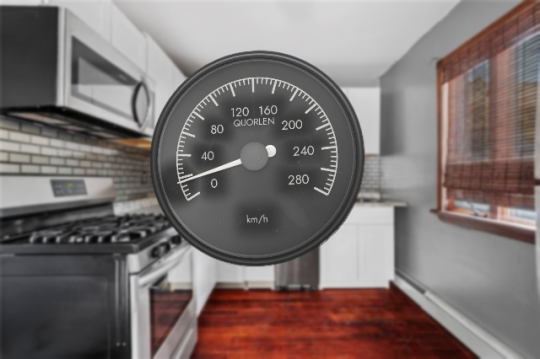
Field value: 16 km/h
